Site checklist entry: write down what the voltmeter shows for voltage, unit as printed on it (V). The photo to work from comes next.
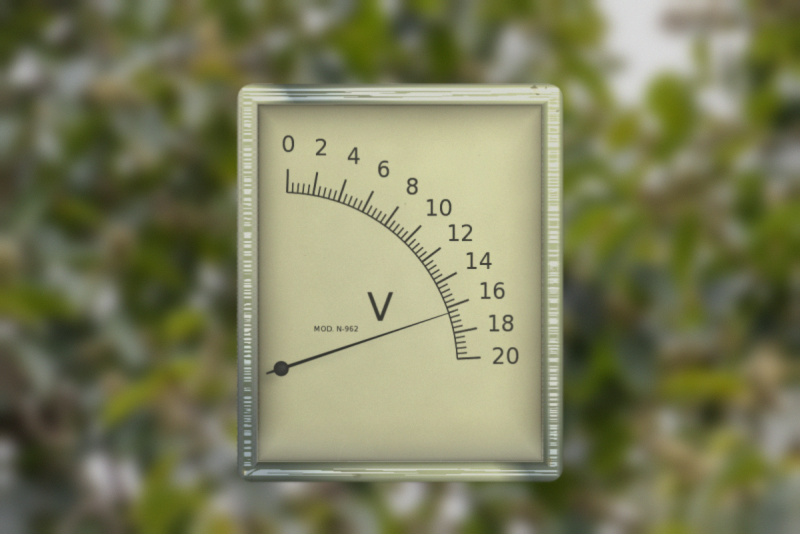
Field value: 16.4 V
